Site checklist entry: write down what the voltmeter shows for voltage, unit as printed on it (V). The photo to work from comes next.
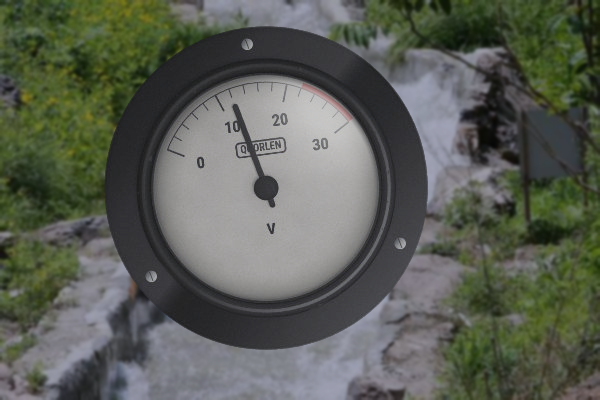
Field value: 12 V
